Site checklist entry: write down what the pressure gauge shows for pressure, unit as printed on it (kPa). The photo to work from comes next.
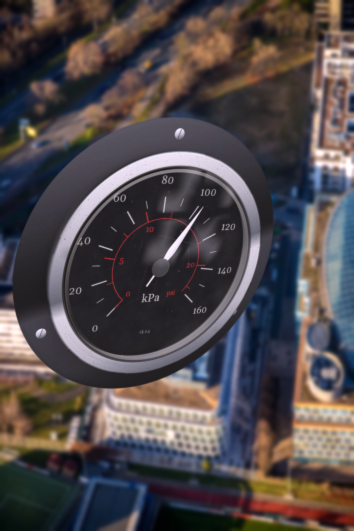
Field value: 100 kPa
